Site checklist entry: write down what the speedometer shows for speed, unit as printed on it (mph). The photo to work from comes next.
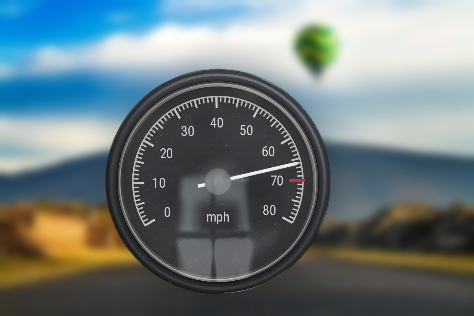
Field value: 66 mph
